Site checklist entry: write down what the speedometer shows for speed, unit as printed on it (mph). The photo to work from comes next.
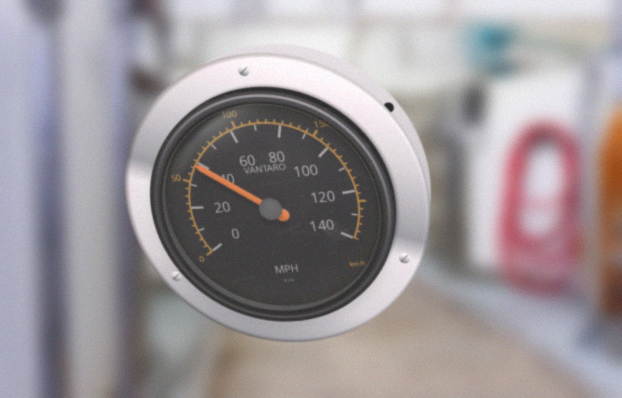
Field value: 40 mph
